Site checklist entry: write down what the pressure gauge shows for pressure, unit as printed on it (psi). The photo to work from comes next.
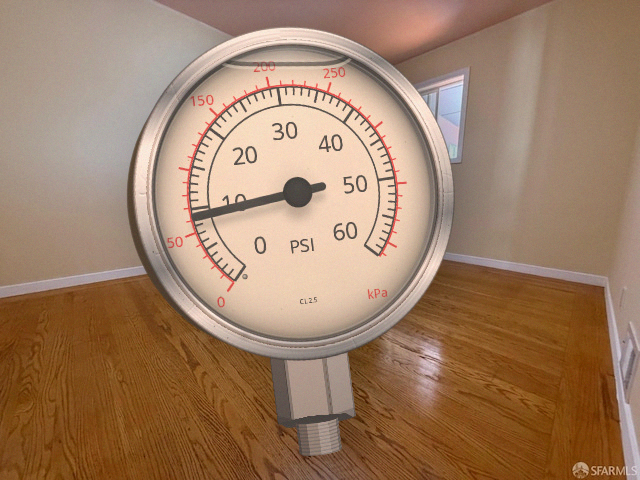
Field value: 9 psi
